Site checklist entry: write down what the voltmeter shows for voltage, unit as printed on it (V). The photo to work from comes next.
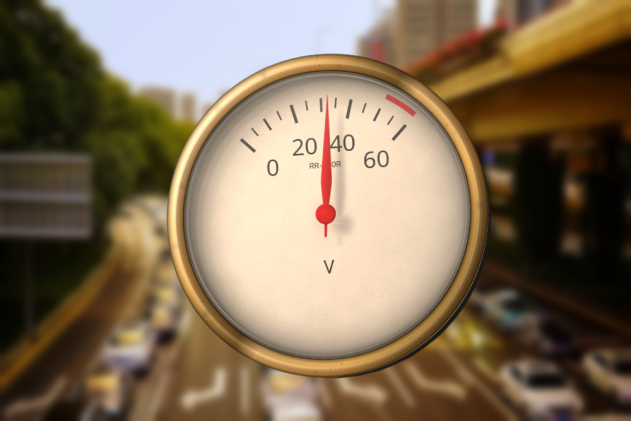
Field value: 32.5 V
